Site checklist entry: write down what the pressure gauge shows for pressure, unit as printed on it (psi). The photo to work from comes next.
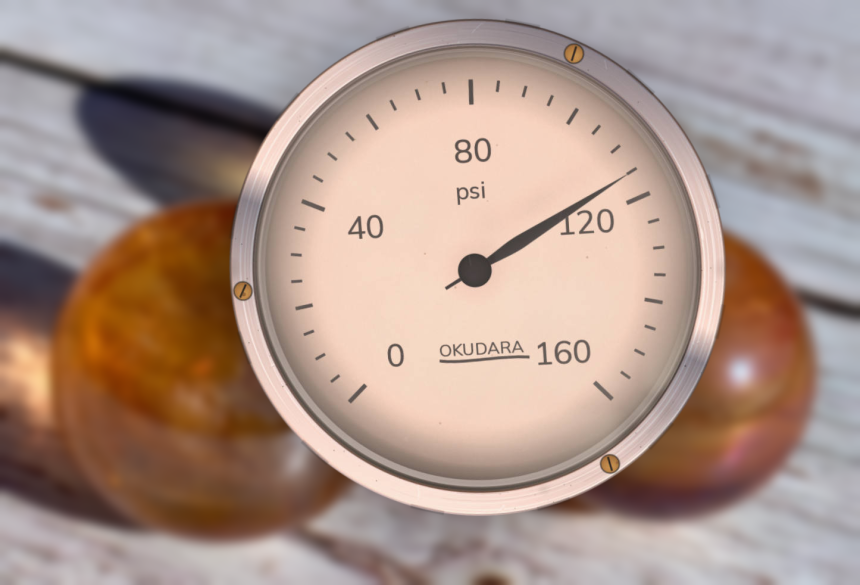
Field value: 115 psi
